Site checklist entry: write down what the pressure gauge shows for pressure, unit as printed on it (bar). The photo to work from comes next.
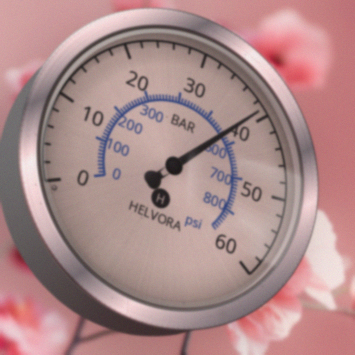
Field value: 39 bar
